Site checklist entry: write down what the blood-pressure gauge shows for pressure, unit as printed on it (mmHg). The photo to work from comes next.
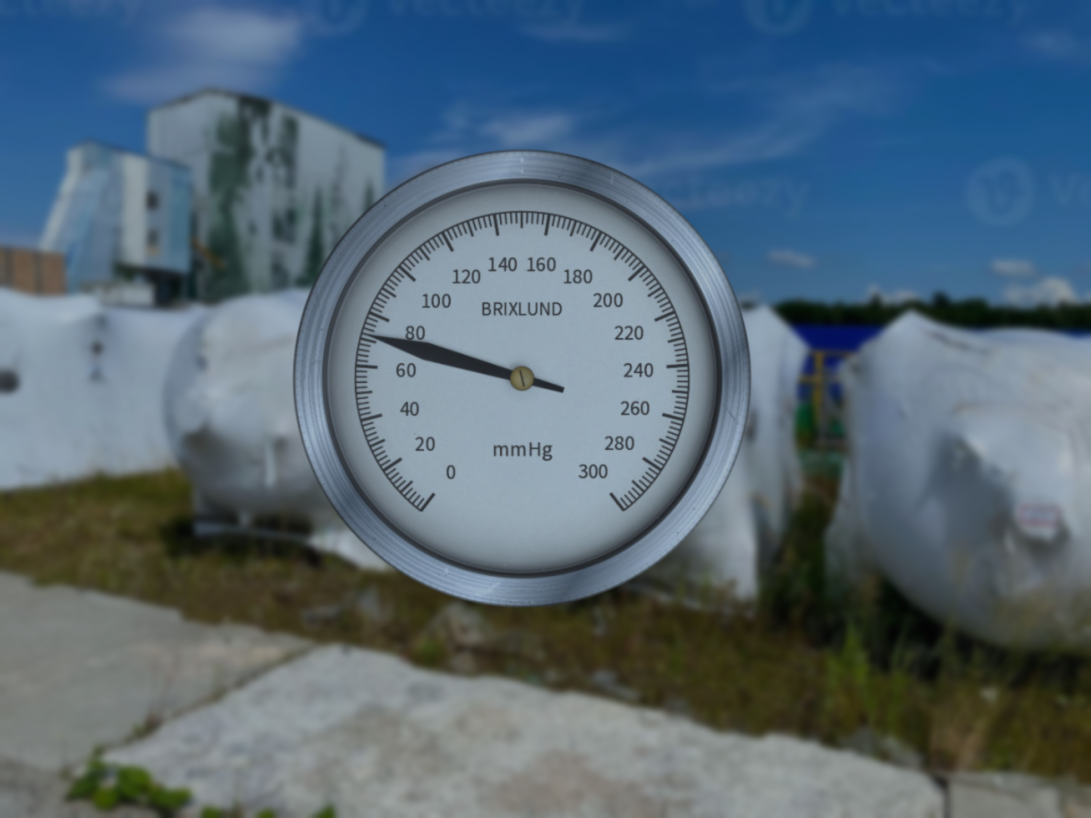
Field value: 72 mmHg
